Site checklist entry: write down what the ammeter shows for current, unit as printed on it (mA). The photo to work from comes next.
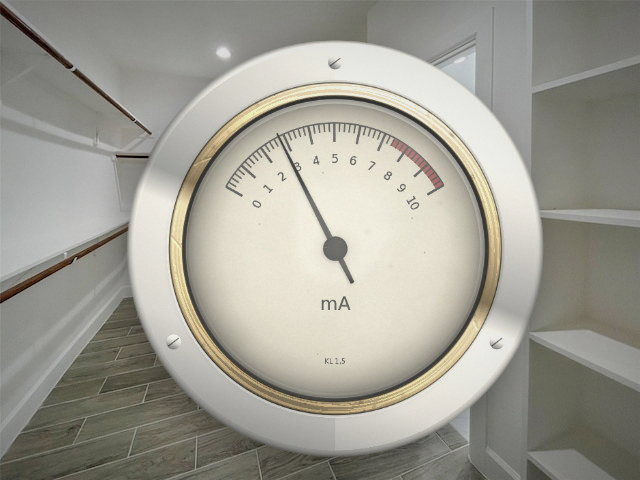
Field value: 2.8 mA
